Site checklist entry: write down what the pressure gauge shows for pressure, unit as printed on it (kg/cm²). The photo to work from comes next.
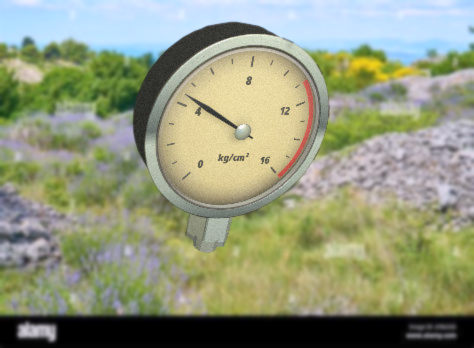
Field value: 4.5 kg/cm²
